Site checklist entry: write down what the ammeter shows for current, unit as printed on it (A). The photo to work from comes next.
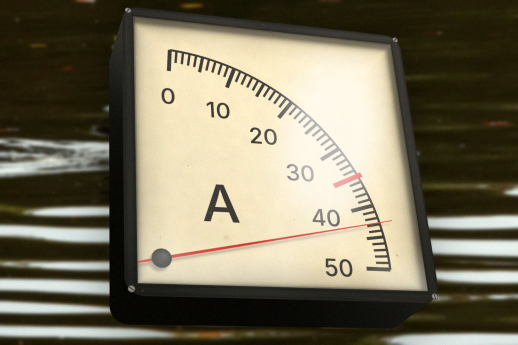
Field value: 43 A
